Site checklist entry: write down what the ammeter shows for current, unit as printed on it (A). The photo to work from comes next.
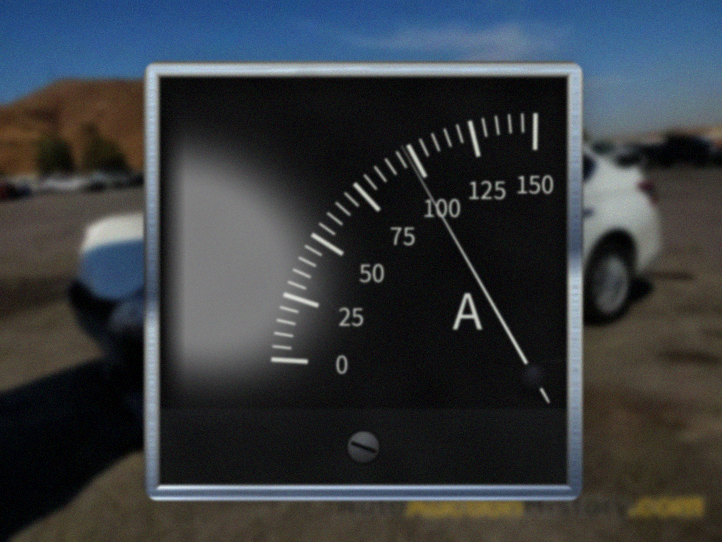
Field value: 97.5 A
